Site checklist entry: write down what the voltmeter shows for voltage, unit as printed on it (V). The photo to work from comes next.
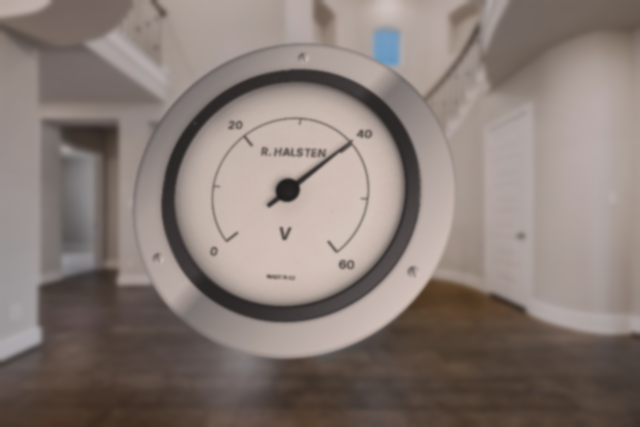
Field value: 40 V
